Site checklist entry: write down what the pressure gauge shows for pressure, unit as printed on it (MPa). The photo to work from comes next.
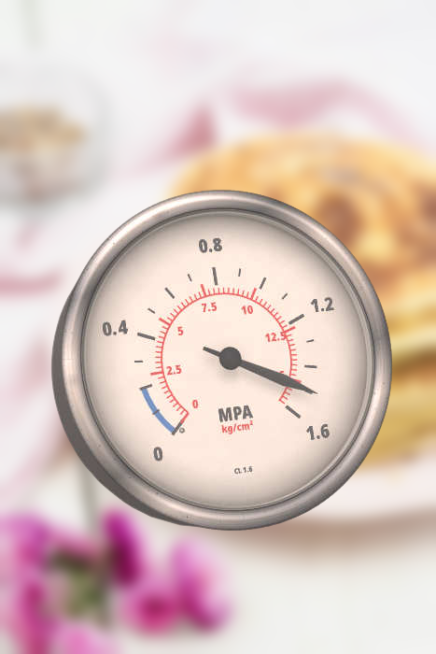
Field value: 1.5 MPa
